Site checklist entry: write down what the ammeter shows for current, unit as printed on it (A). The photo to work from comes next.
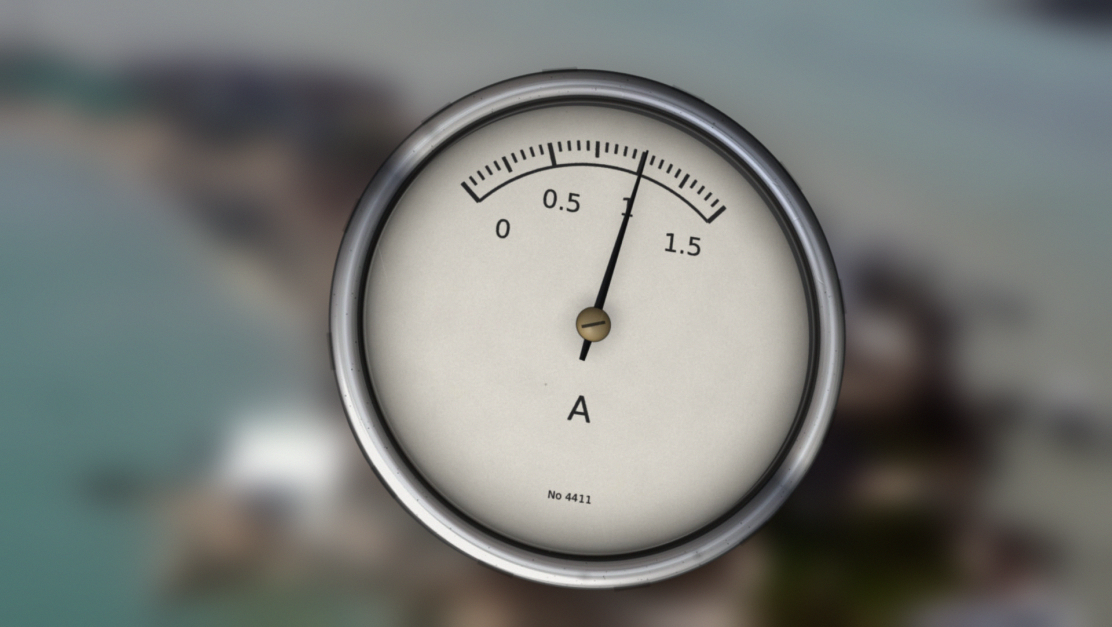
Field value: 1 A
